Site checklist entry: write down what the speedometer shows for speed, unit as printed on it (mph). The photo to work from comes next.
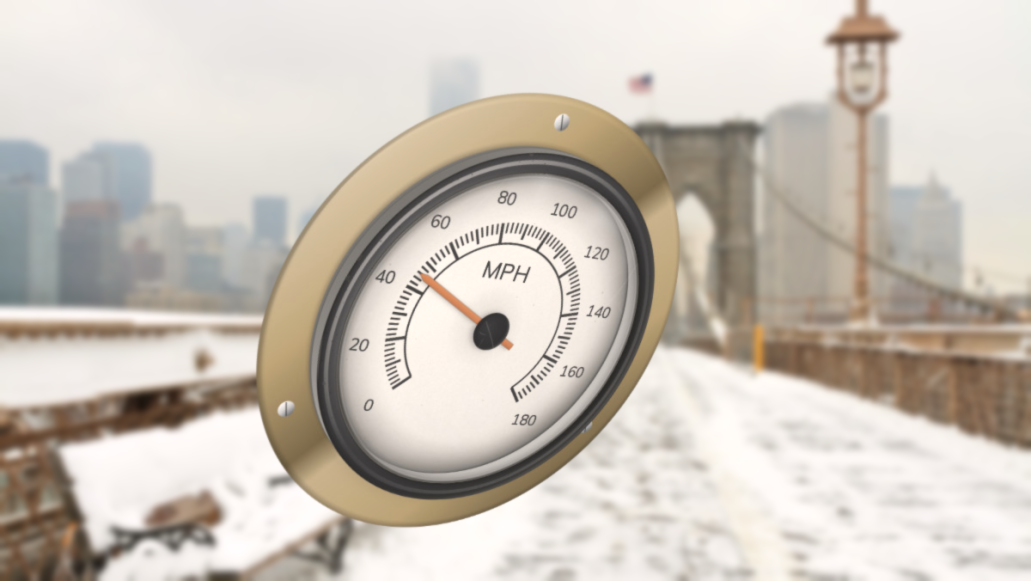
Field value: 46 mph
